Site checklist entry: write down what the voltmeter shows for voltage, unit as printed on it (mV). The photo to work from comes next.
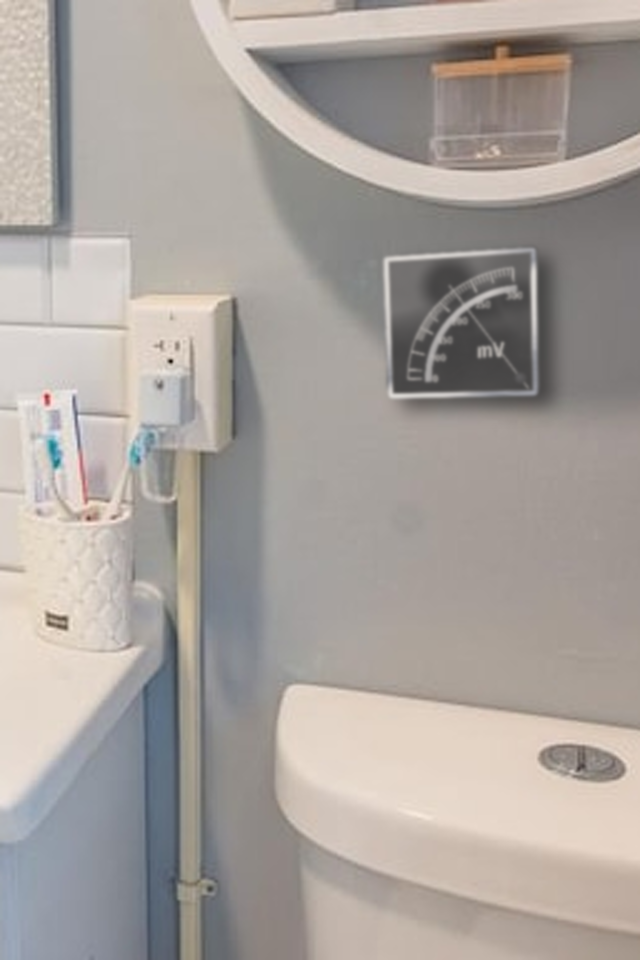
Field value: 225 mV
